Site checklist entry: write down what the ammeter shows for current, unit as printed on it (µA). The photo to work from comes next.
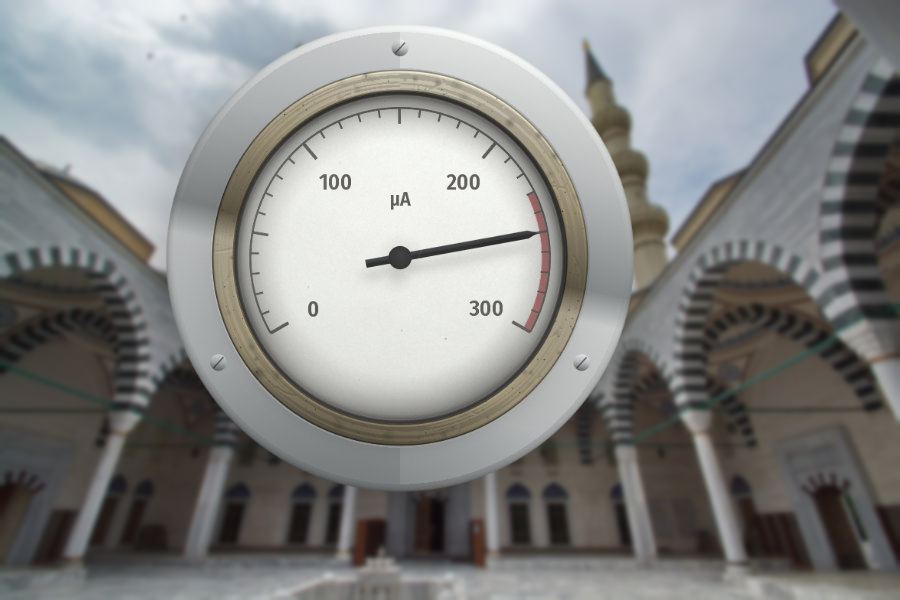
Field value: 250 µA
